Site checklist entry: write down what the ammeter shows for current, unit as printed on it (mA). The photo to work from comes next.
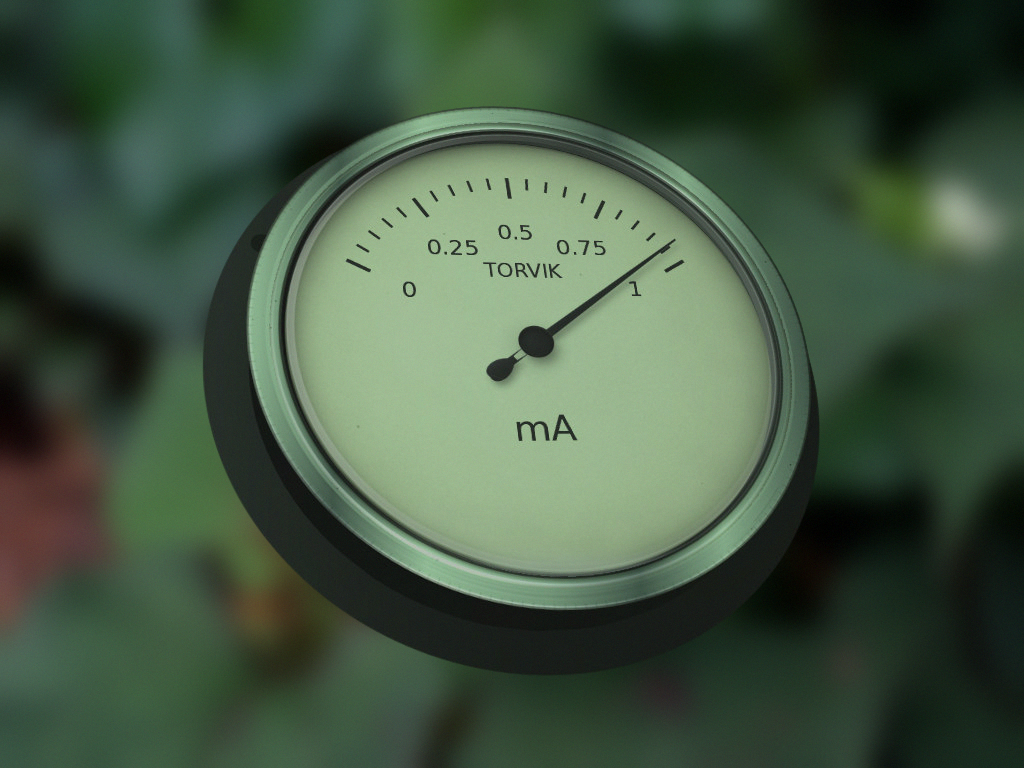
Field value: 0.95 mA
